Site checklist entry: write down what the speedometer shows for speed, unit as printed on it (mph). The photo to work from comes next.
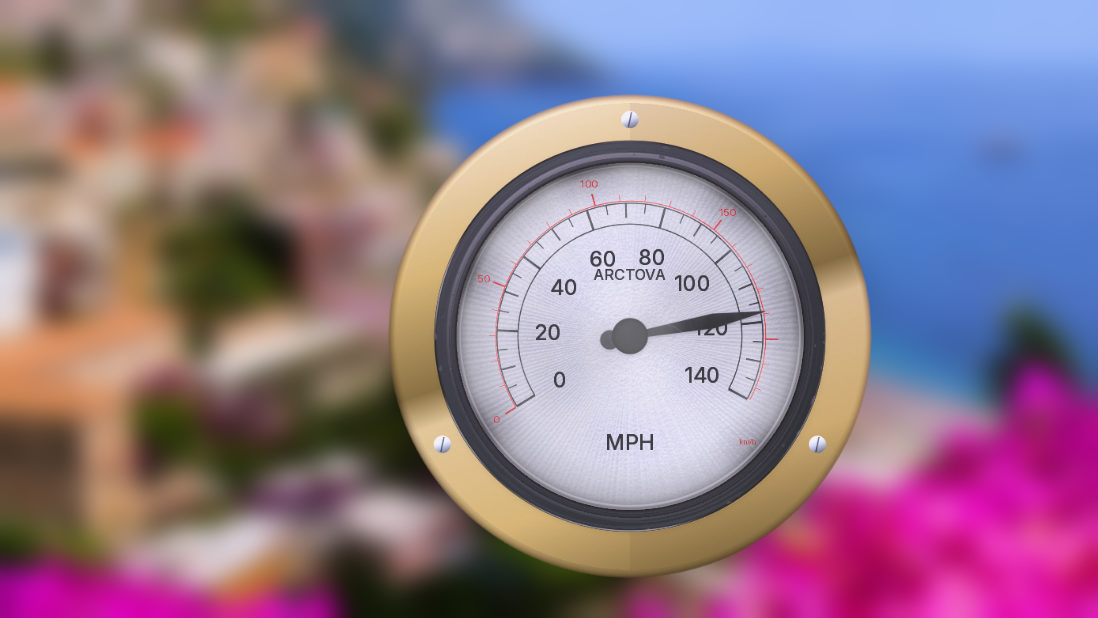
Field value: 117.5 mph
